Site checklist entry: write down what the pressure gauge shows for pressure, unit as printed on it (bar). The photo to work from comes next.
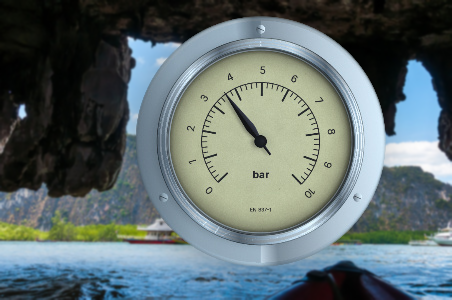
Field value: 3.6 bar
